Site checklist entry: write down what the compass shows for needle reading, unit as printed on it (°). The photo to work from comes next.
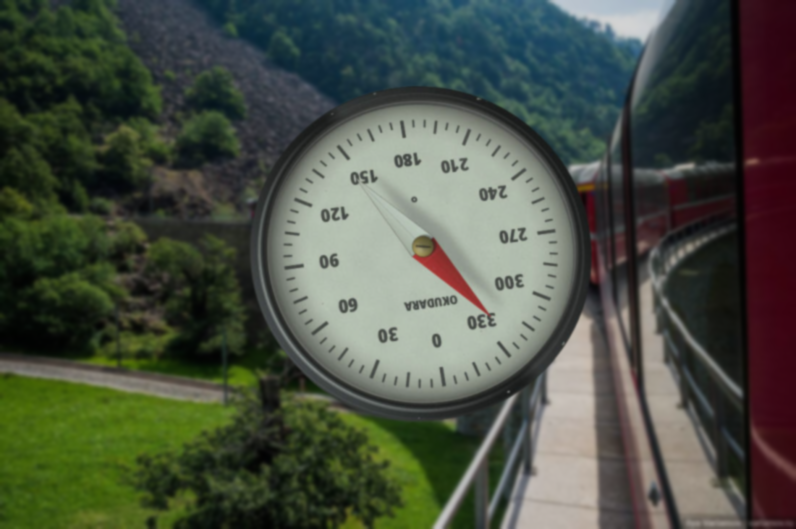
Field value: 325 °
